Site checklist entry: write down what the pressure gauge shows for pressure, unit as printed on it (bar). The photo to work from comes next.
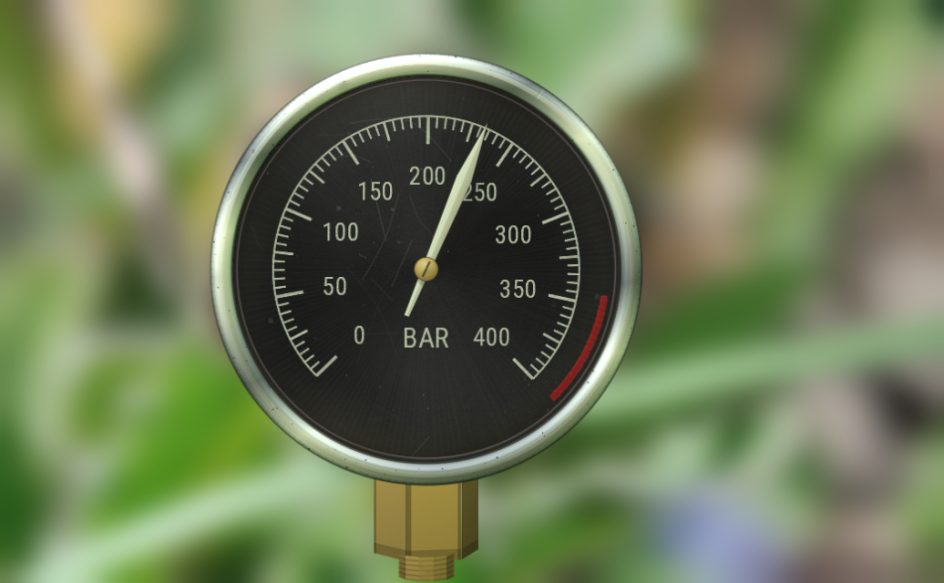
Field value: 232.5 bar
